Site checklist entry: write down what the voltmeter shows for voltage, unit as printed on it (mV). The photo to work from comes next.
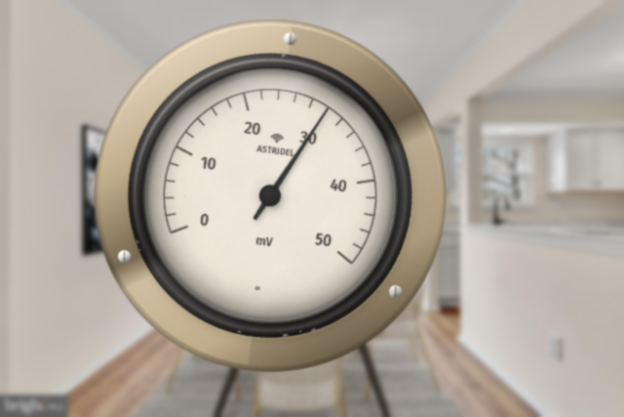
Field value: 30 mV
